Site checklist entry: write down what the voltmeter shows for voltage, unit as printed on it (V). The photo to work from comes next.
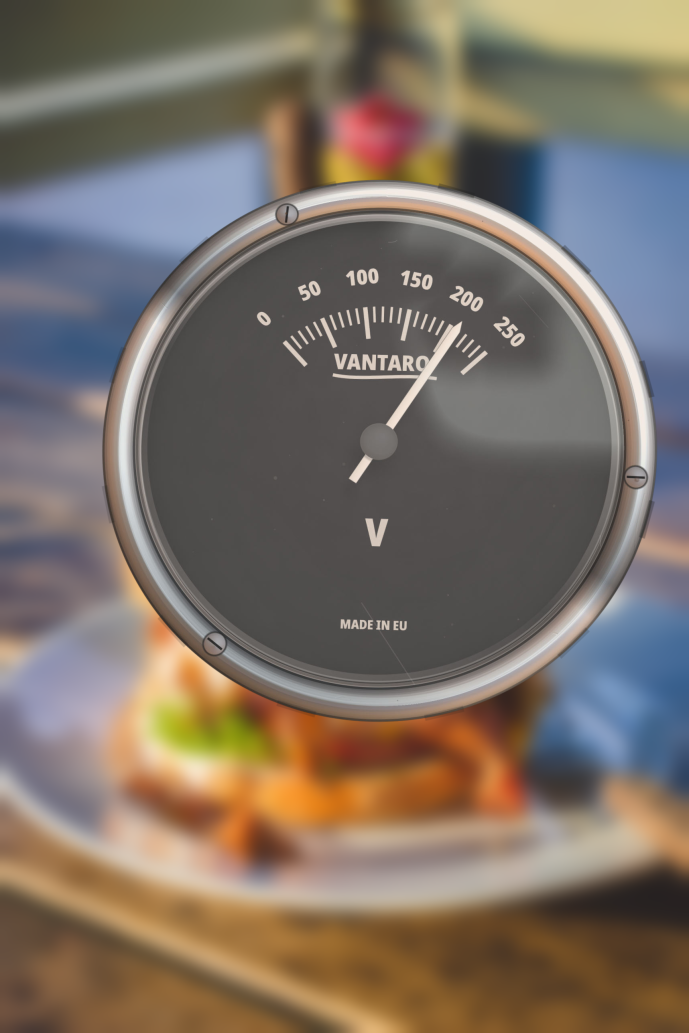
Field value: 210 V
